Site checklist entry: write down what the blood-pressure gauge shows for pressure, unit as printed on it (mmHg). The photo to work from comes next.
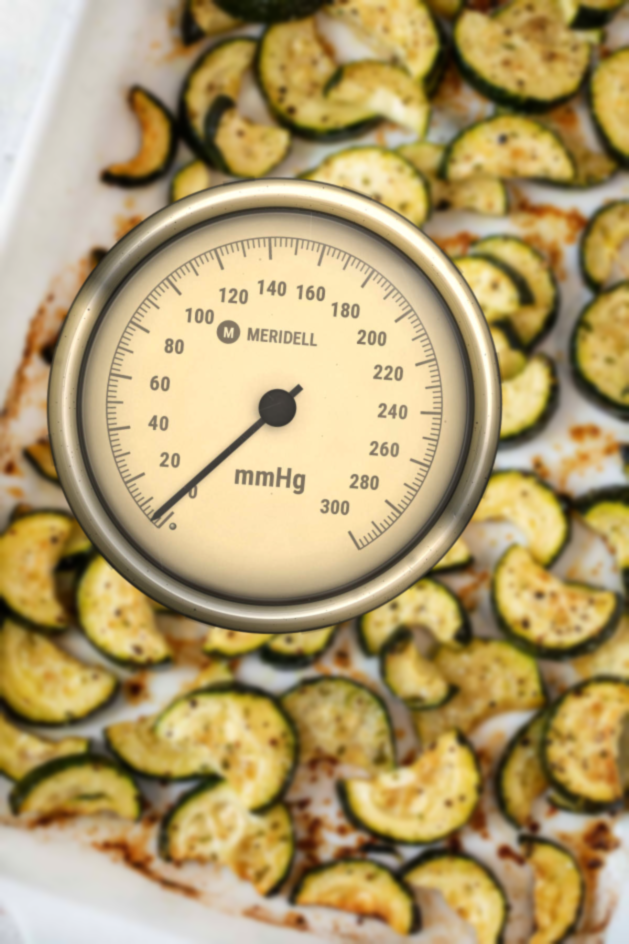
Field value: 4 mmHg
